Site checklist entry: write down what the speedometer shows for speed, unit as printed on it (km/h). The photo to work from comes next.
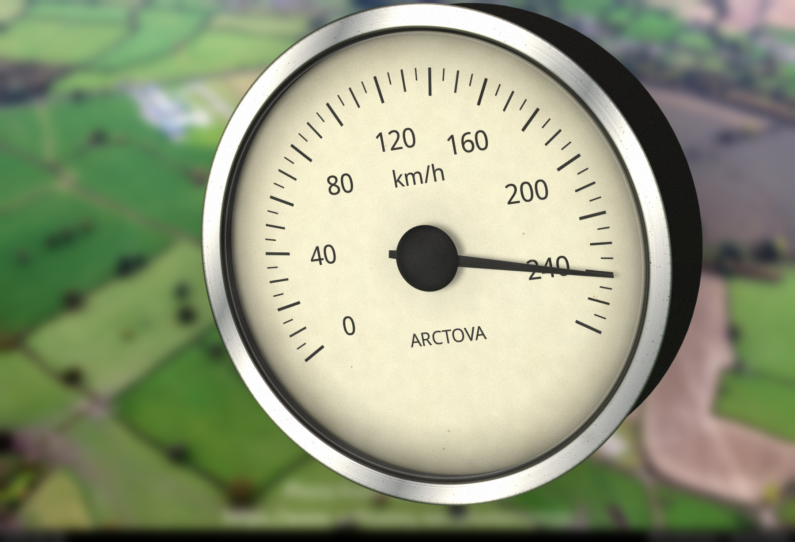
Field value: 240 km/h
